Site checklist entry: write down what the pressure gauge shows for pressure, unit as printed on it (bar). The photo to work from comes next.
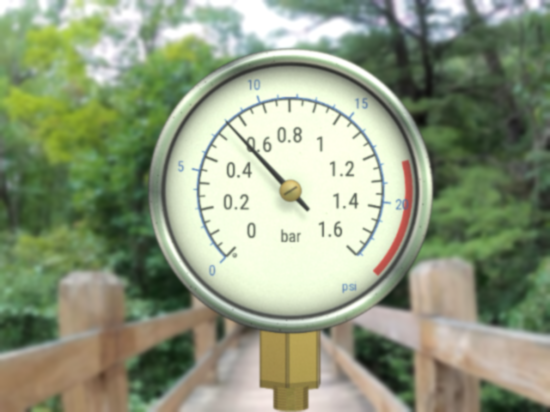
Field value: 0.55 bar
